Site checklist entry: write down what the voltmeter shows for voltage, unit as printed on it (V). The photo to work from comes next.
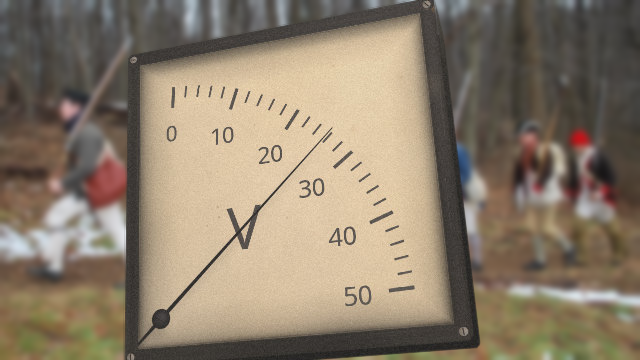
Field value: 26 V
